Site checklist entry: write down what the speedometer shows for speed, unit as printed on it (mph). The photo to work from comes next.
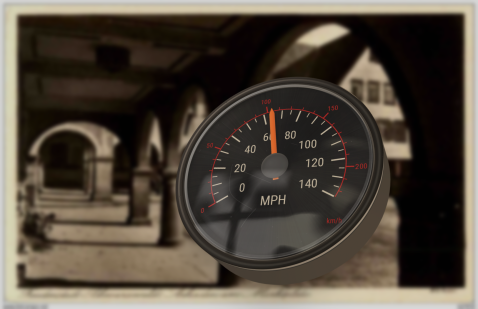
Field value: 65 mph
